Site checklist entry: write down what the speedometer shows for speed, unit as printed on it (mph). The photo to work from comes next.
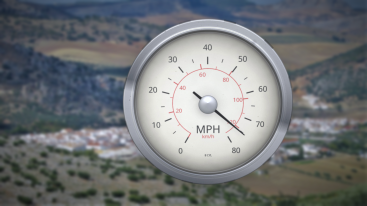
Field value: 75 mph
